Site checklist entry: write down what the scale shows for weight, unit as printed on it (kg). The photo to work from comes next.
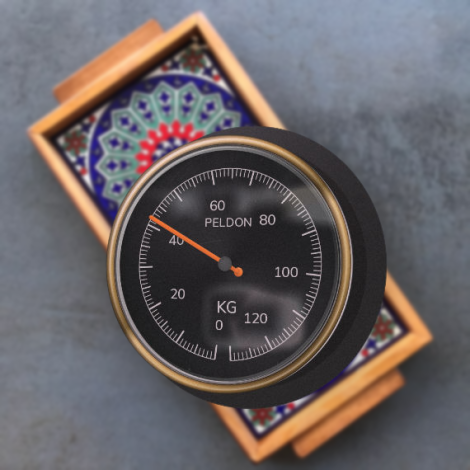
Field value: 42 kg
